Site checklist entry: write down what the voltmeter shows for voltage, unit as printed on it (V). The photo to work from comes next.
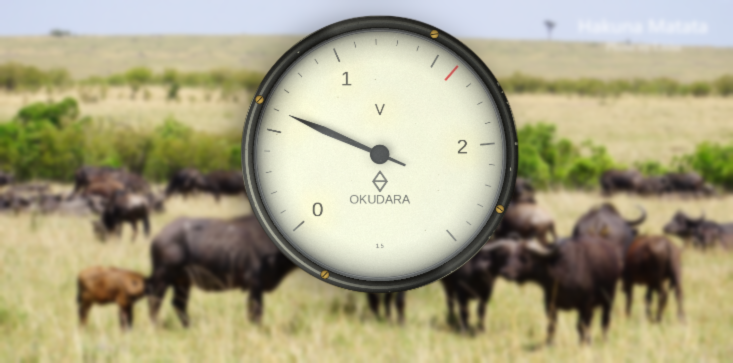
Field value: 0.6 V
